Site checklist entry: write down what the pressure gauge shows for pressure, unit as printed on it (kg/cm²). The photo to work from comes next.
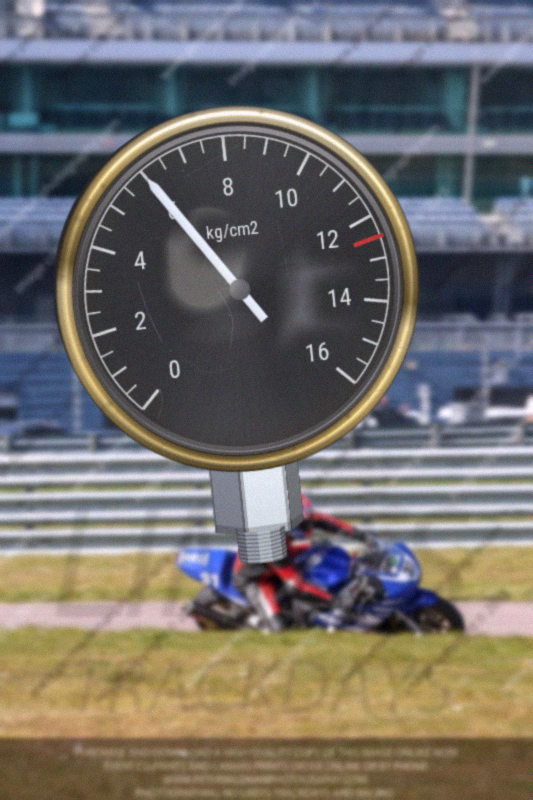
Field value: 6 kg/cm²
